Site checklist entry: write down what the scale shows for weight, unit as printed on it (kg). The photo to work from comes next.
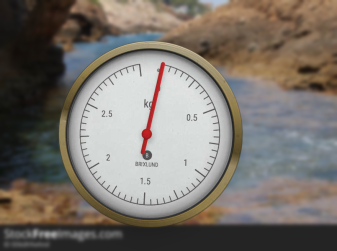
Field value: 0 kg
